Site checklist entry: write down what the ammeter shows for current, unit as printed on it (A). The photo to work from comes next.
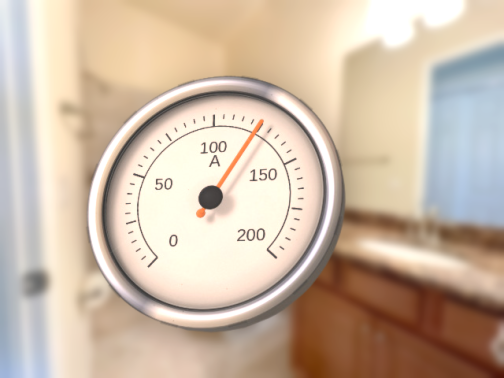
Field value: 125 A
